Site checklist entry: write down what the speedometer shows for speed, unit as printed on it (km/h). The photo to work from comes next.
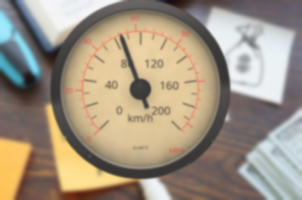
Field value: 85 km/h
